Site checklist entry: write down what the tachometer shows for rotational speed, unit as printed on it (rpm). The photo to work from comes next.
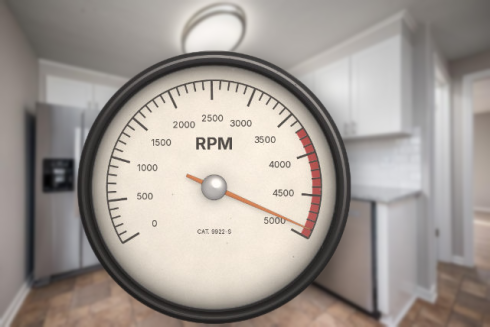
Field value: 4900 rpm
